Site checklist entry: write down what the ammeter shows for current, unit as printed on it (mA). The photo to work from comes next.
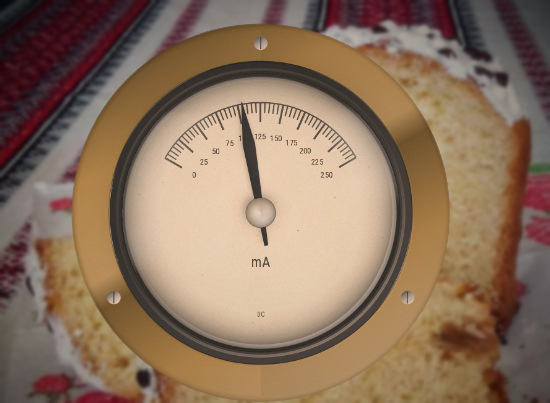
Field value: 105 mA
